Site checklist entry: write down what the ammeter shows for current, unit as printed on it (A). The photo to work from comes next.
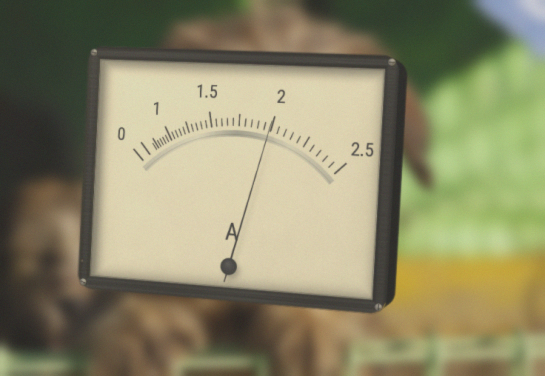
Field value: 2 A
